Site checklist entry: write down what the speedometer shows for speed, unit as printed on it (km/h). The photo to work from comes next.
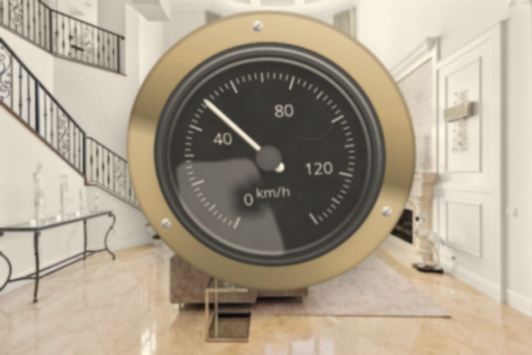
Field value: 50 km/h
